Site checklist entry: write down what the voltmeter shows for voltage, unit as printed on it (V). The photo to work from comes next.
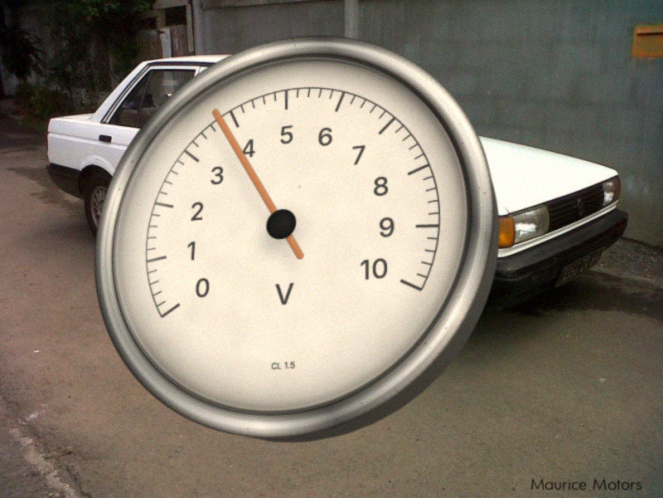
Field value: 3.8 V
